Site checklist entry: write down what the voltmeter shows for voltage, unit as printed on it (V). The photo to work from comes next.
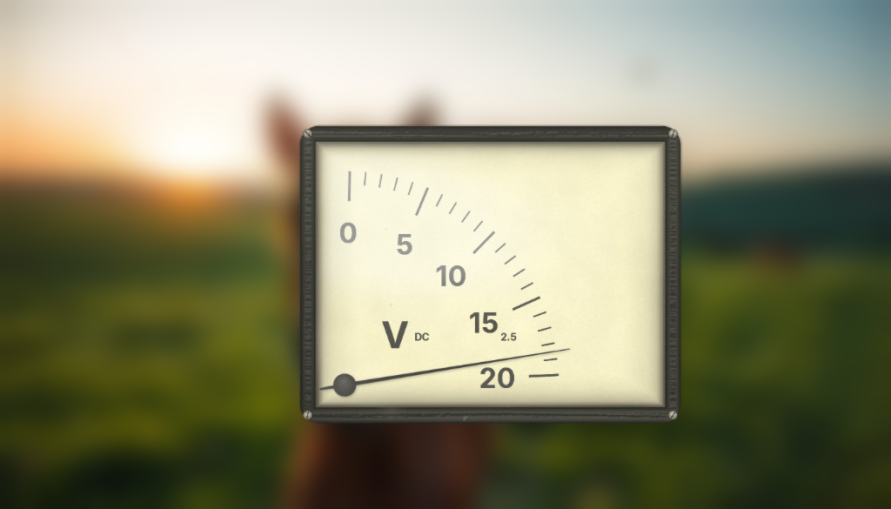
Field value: 18.5 V
